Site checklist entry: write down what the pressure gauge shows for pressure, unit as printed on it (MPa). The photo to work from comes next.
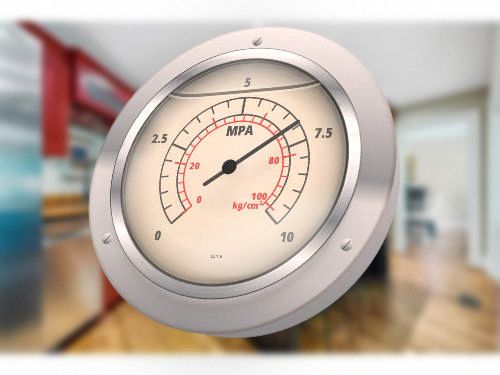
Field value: 7 MPa
